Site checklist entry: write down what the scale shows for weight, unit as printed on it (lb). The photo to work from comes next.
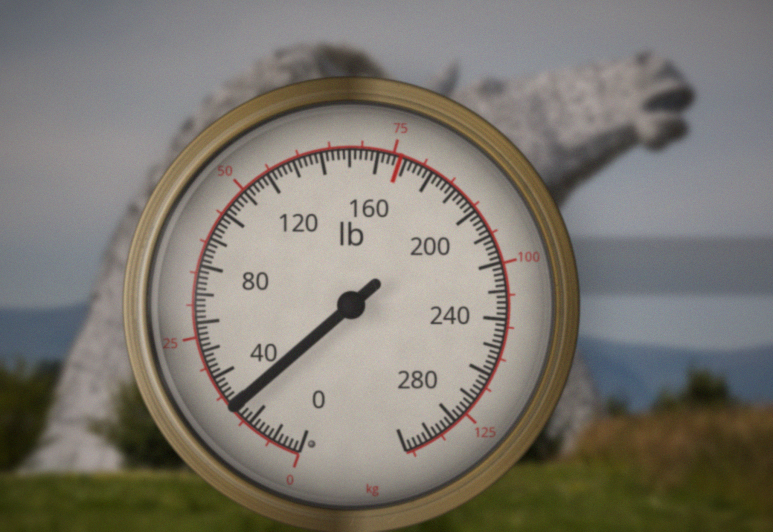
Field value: 28 lb
